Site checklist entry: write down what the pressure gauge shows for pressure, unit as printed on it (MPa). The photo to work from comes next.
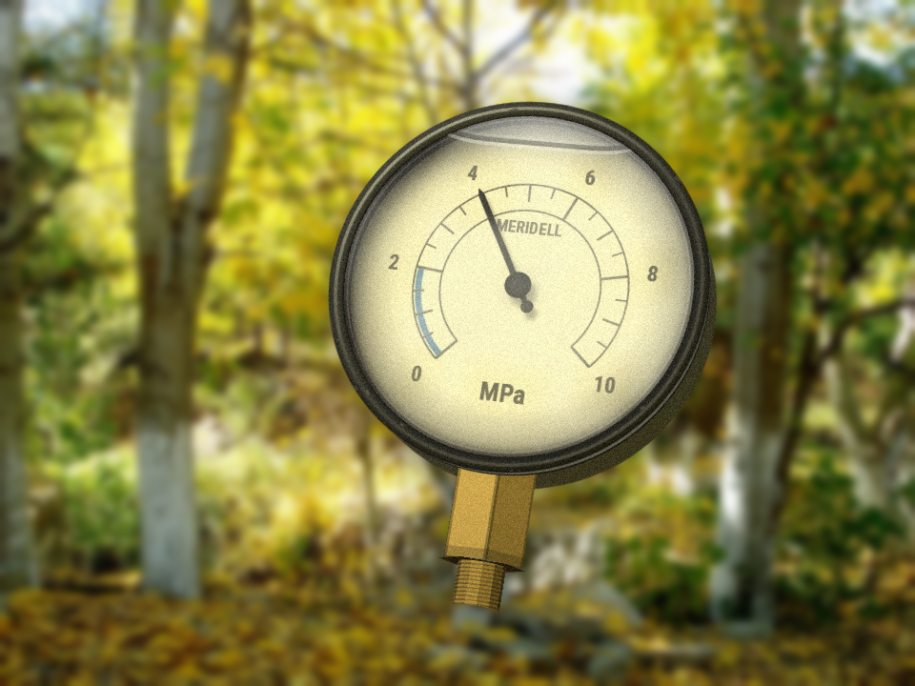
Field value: 4 MPa
